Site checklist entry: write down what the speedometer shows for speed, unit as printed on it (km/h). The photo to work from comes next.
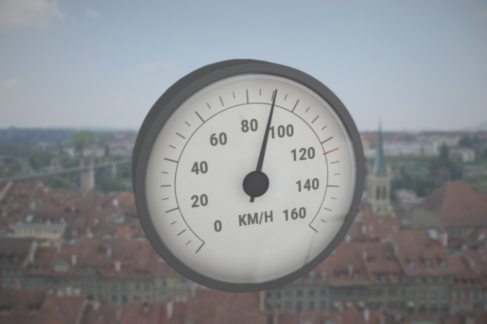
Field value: 90 km/h
